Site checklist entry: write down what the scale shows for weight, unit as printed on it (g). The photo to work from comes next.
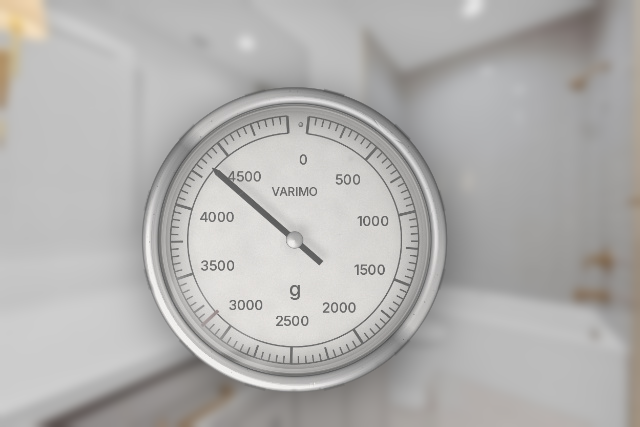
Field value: 4350 g
